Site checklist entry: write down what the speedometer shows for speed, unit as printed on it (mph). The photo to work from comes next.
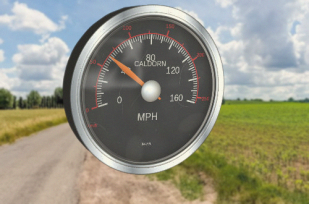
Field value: 40 mph
